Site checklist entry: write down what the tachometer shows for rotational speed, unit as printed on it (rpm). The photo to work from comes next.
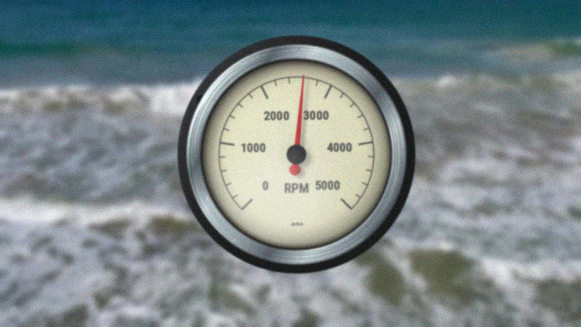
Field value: 2600 rpm
